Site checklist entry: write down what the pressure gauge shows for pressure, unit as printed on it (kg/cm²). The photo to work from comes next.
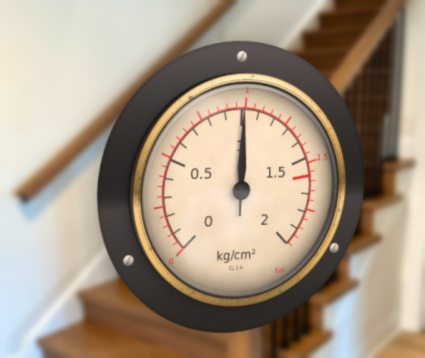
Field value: 1 kg/cm²
